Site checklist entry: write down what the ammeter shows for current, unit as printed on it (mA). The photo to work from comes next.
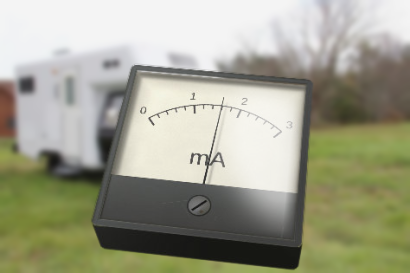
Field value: 1.6 mA
